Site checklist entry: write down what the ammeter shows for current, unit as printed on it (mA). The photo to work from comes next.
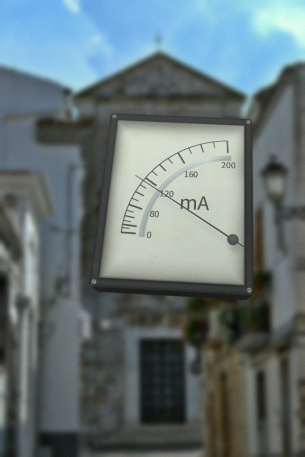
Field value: 115 mA
